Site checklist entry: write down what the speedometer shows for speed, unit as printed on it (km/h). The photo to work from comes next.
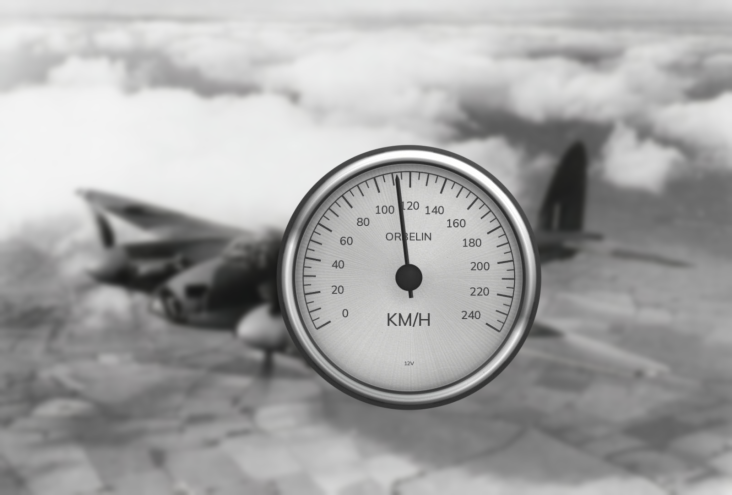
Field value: 112.5 km/h
